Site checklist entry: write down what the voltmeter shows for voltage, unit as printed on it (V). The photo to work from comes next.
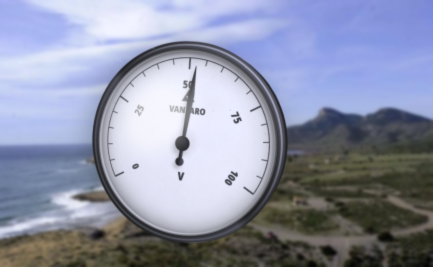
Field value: 52.5 V
